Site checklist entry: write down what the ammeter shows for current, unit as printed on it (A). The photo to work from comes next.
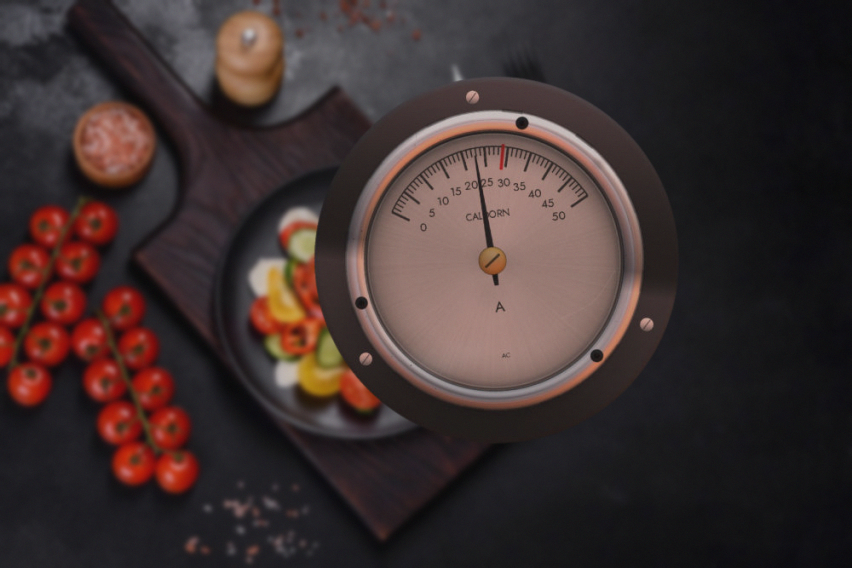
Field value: 23 A
